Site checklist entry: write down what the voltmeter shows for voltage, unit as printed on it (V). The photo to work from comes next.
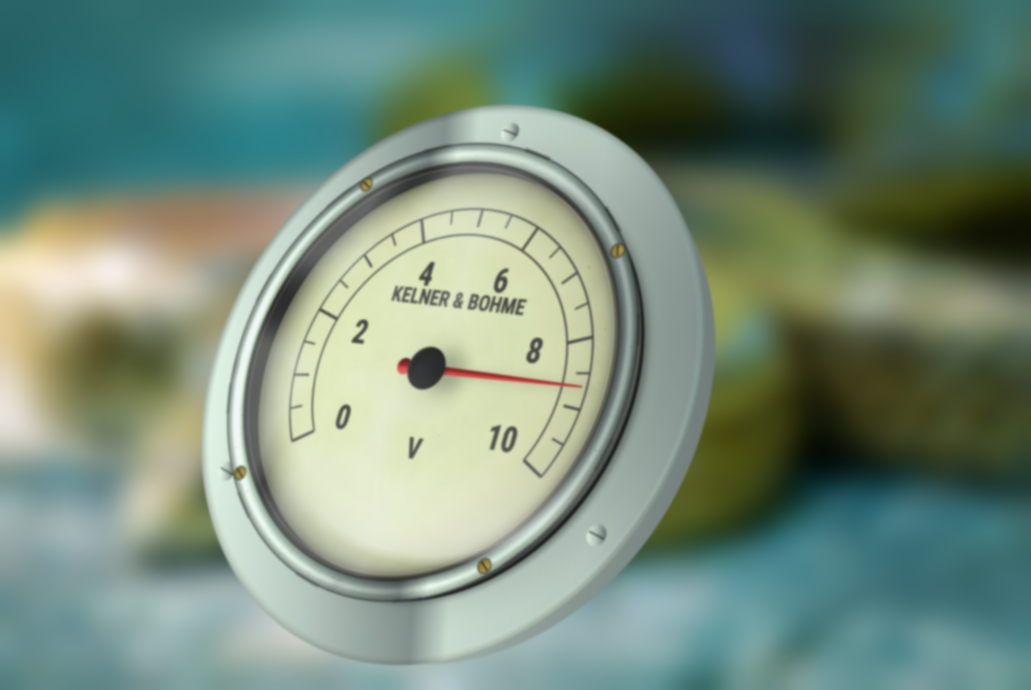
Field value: 8.75 V
